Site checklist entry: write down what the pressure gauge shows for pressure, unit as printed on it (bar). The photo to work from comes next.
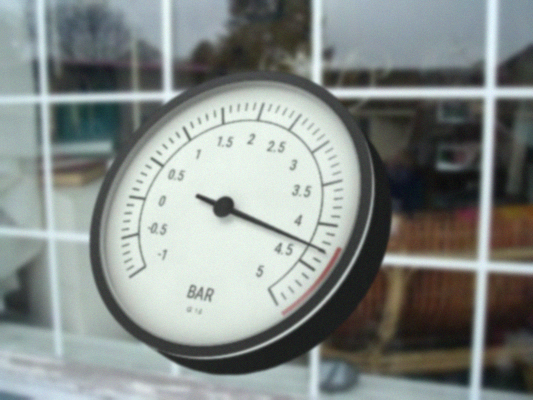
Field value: 4.3 bar
